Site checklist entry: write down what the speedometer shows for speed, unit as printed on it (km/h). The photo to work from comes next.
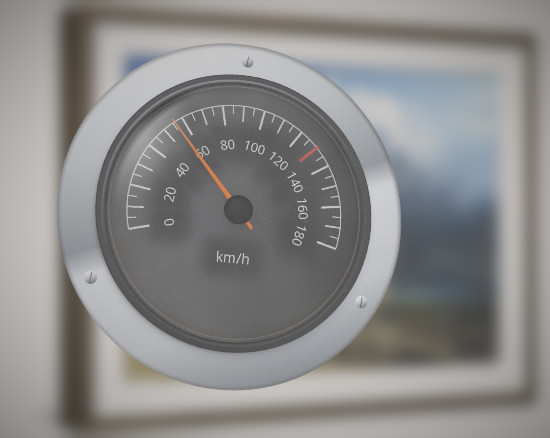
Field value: 55 km/h
